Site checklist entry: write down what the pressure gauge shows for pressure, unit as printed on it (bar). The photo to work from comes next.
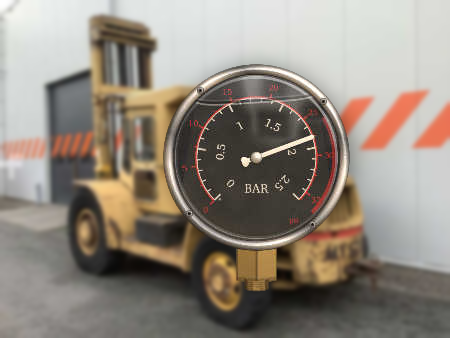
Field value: 1.9 bar
